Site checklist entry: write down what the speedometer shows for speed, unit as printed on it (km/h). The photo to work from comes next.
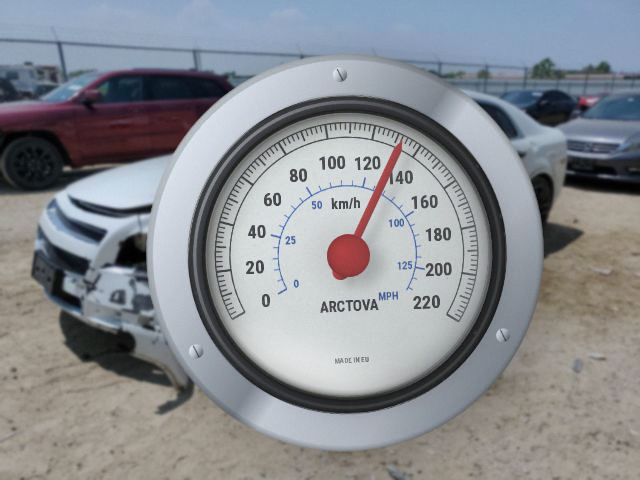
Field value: 132 km/h
